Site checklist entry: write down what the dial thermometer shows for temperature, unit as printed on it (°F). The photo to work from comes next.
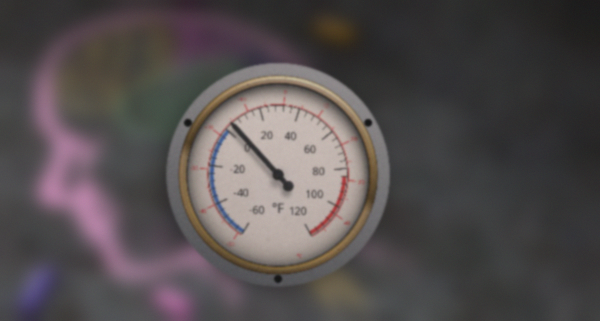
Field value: 4 °F
